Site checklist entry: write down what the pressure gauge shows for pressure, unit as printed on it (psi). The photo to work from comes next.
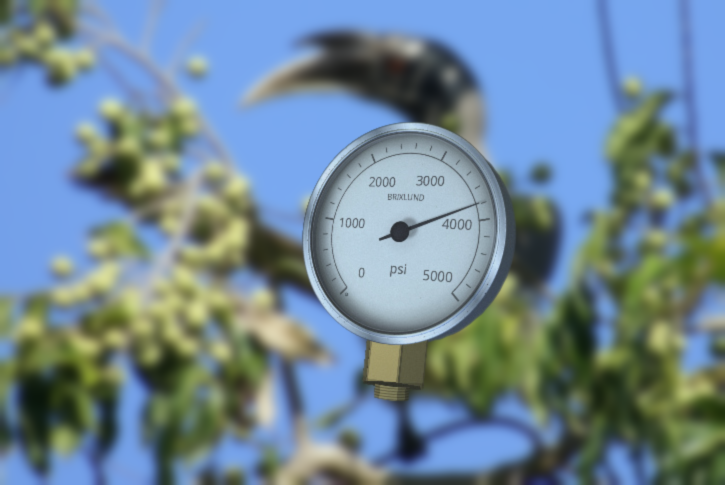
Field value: 3800 psi
